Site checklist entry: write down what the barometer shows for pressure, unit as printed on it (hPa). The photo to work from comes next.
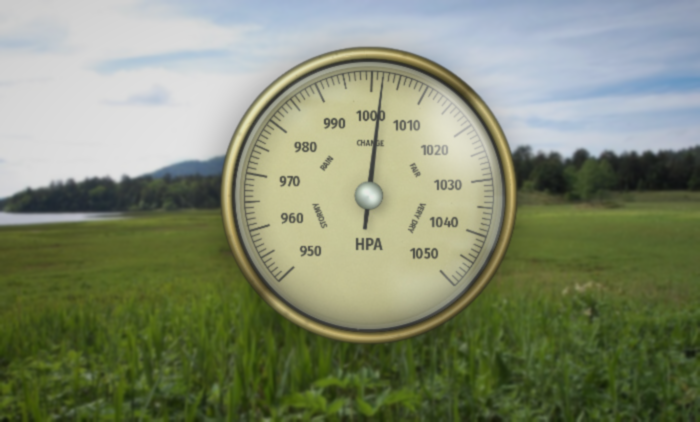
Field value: 1002 hPa
